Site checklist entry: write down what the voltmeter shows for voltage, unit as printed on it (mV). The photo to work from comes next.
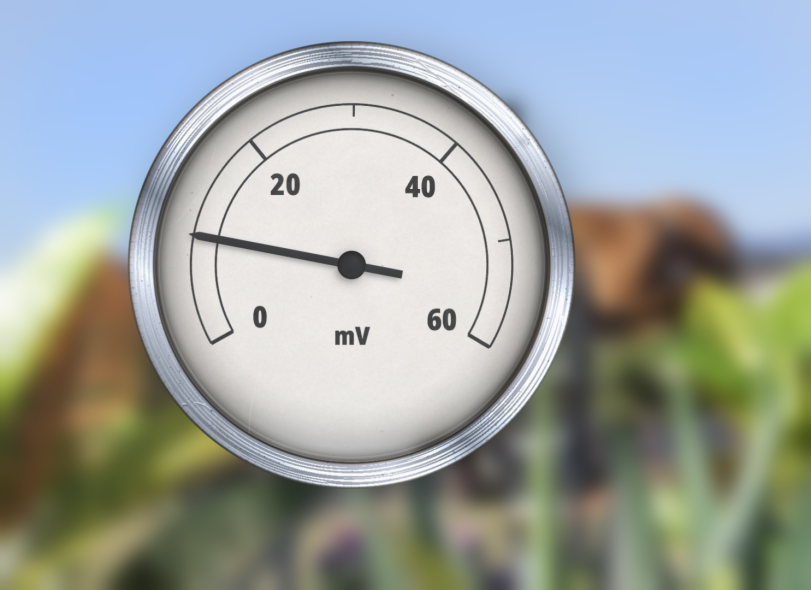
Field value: 10 mV
